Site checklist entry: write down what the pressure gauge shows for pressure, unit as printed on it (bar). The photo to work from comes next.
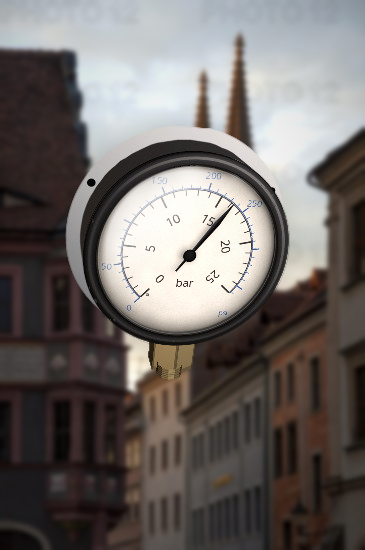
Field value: 16 bar
